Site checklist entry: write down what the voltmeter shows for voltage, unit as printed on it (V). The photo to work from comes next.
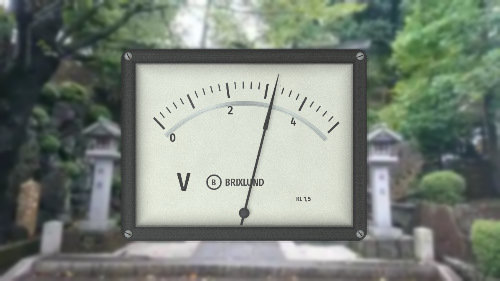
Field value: 3.2 V
